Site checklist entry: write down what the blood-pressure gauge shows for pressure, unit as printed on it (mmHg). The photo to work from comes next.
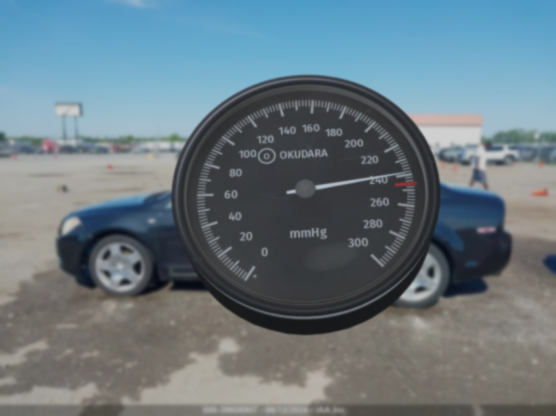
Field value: 240 mmHg
